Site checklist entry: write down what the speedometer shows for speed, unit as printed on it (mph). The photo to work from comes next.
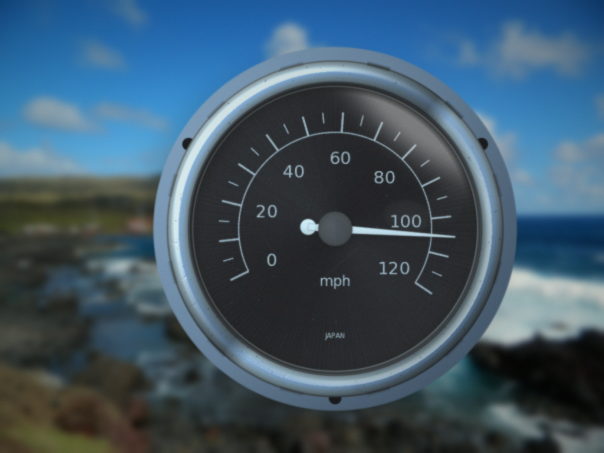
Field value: 105 mph
